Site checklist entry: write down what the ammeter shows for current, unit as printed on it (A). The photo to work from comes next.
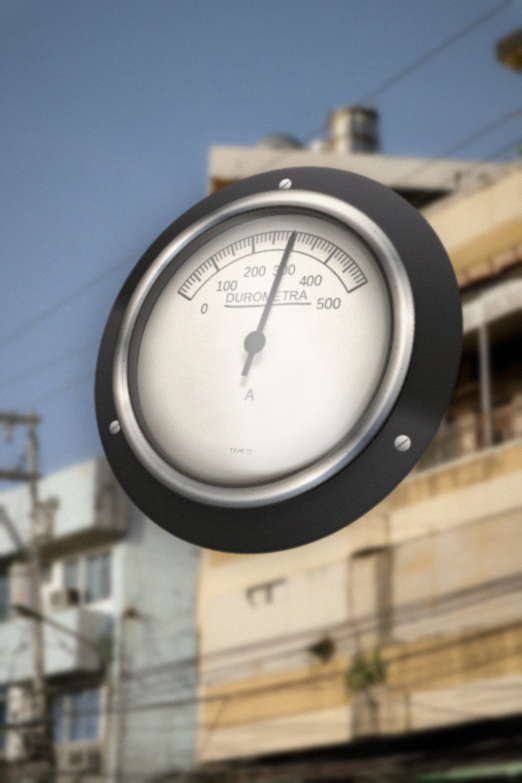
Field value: 300 A
